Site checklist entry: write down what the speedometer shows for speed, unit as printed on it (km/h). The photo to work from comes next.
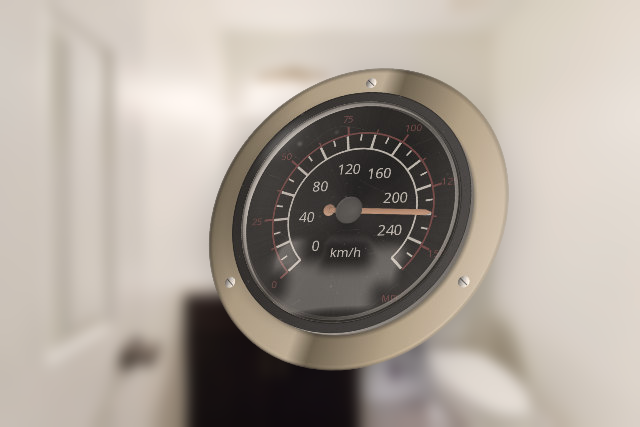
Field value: 220 km/h
